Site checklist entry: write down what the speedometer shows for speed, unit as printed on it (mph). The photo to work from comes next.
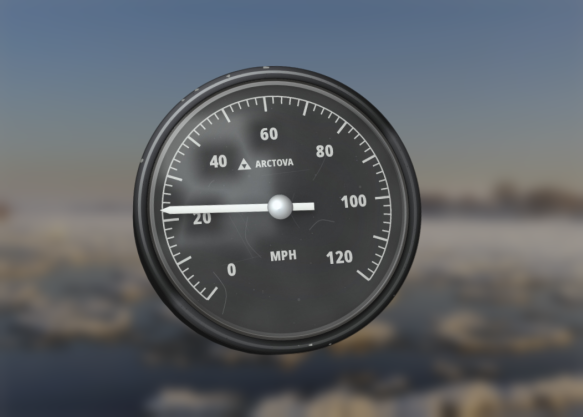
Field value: 22 mph
